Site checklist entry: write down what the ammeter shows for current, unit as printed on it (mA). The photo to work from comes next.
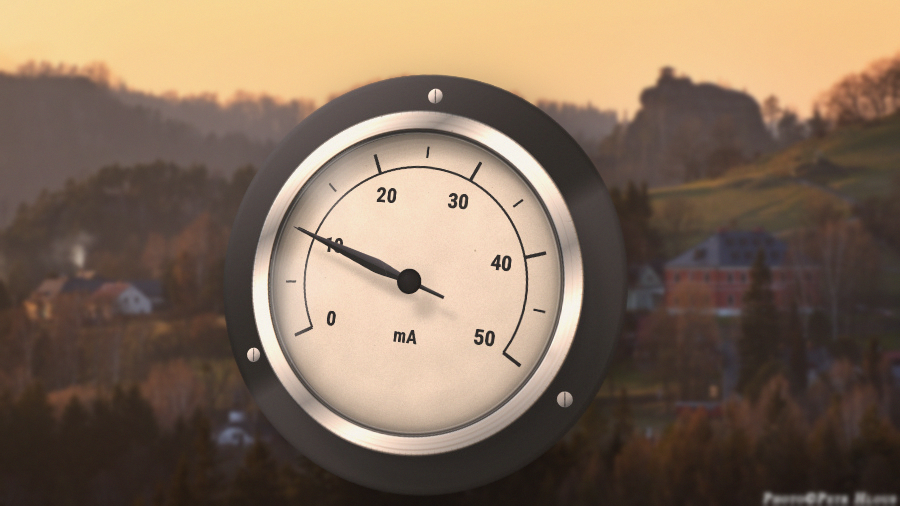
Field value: 10 mA
